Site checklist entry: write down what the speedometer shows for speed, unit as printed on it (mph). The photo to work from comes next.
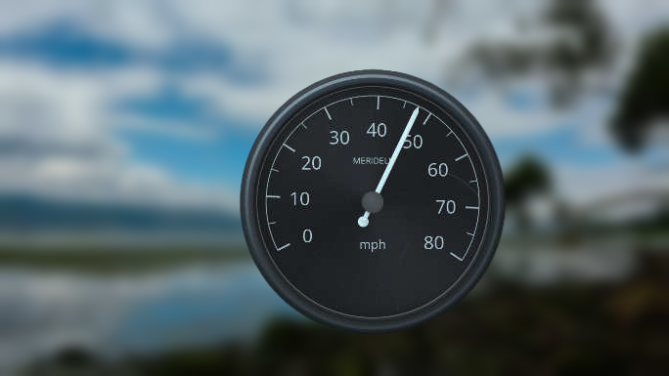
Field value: 47.5 mph
